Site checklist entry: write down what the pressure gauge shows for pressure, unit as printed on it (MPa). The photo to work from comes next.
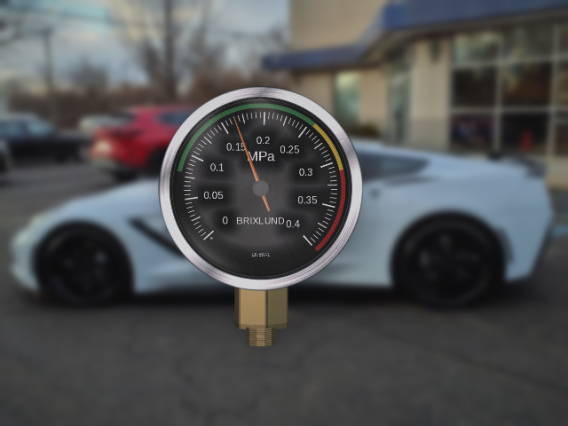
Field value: 0.165 MPa
